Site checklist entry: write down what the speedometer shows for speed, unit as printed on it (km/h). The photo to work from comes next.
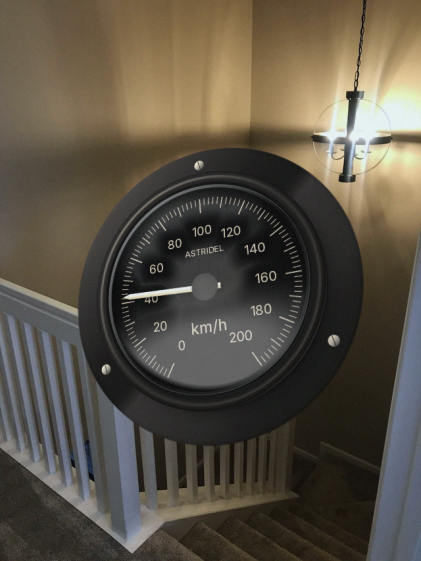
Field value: 42 km/h
